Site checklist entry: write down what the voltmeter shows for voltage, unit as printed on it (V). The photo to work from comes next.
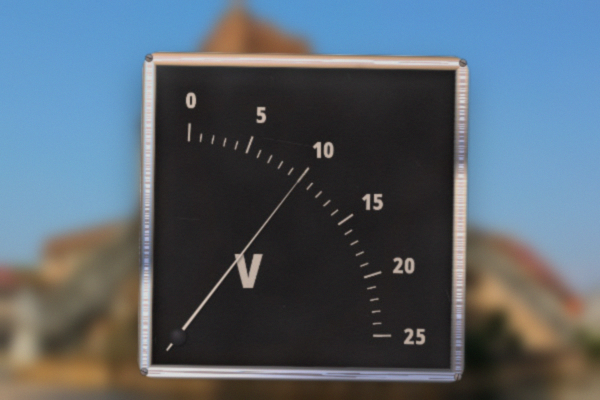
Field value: 10 V
